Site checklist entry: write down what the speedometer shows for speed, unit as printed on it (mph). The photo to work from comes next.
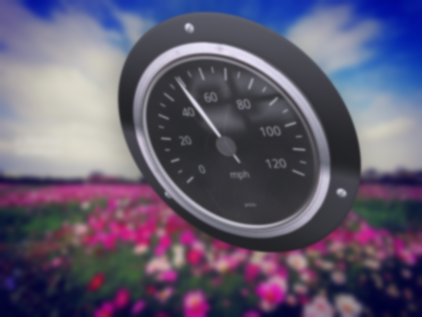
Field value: 50 mph
